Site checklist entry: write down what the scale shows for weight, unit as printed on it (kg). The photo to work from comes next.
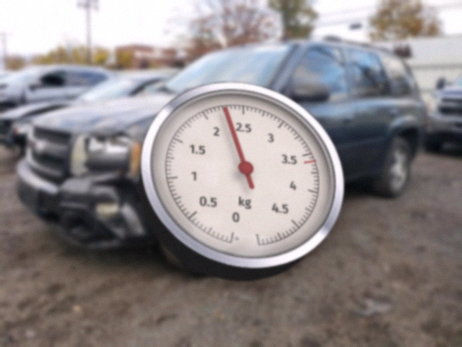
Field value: 2.25 kg
